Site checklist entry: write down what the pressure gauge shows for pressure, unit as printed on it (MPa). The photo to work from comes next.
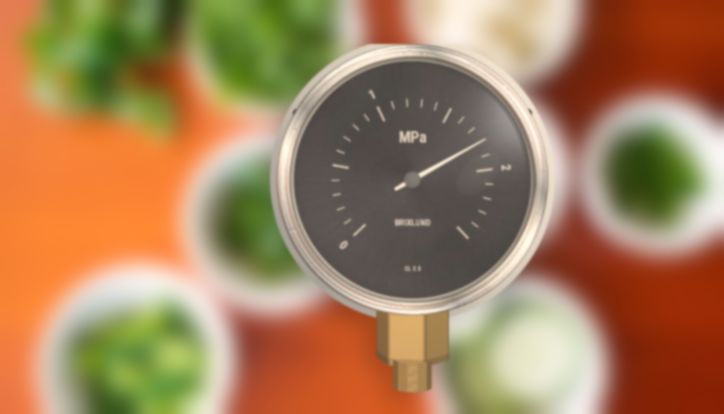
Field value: 1.8 MPa
